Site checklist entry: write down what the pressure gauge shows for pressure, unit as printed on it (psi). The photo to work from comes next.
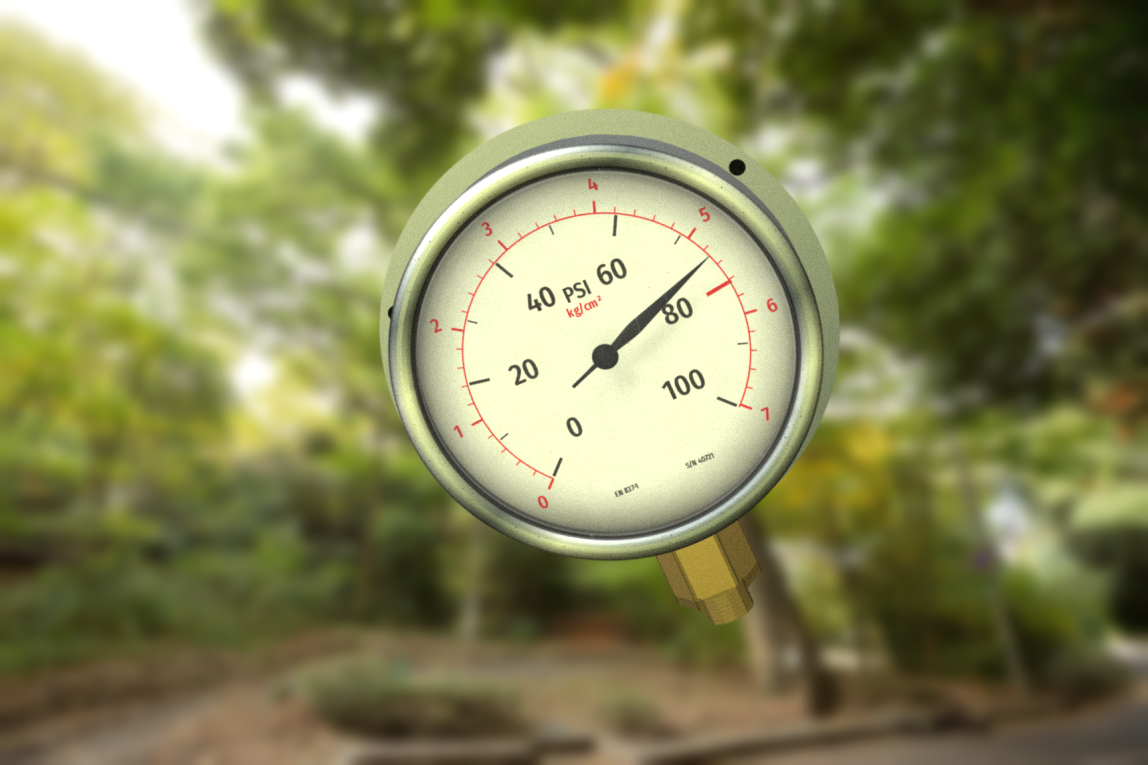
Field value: 75 psi
